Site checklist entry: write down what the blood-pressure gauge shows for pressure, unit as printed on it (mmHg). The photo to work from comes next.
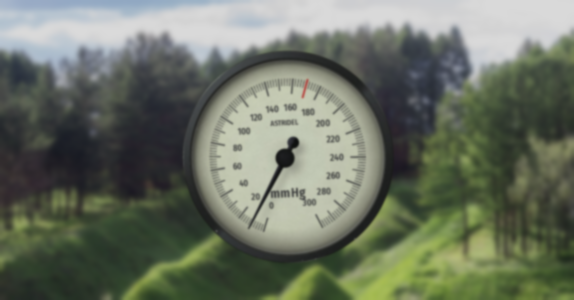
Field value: 10 mmHg
